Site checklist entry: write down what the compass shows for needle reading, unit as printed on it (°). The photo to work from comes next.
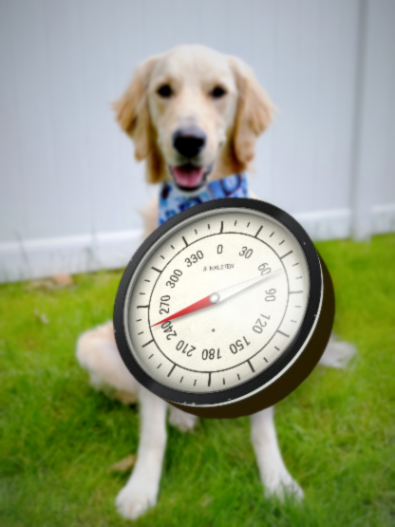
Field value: 250 °
